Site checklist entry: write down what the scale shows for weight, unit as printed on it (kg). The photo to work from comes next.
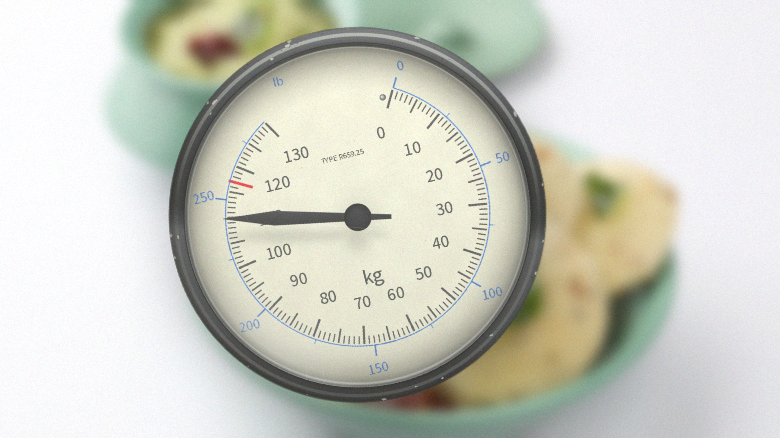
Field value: 110 kg
